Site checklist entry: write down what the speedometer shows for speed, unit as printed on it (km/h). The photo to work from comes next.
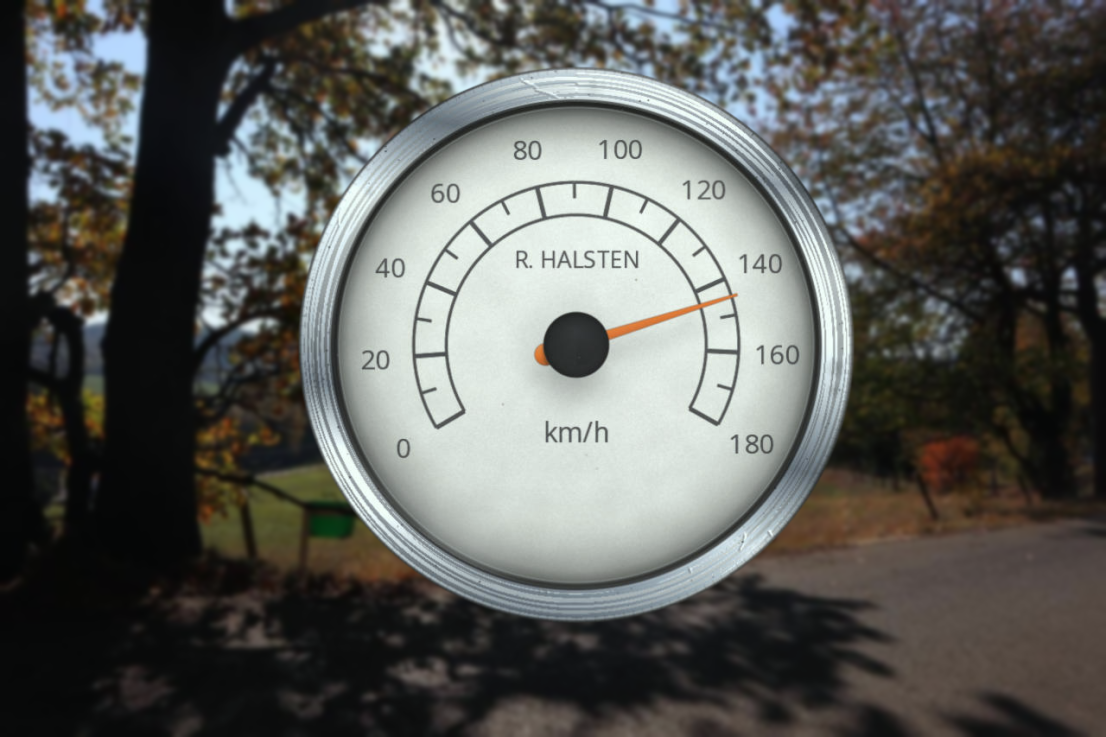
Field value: 145 km/h
